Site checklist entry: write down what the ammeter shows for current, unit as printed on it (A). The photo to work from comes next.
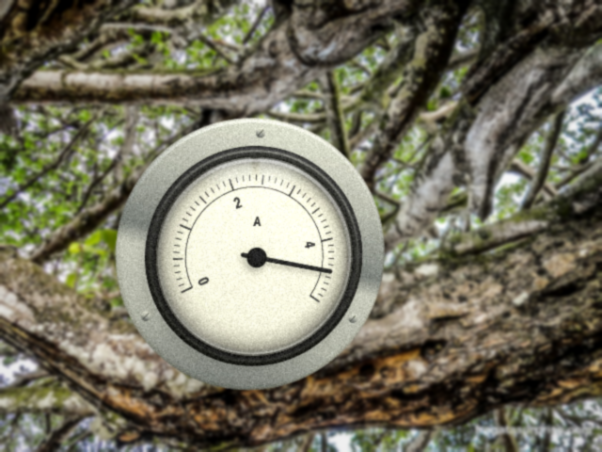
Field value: 4.5 A
